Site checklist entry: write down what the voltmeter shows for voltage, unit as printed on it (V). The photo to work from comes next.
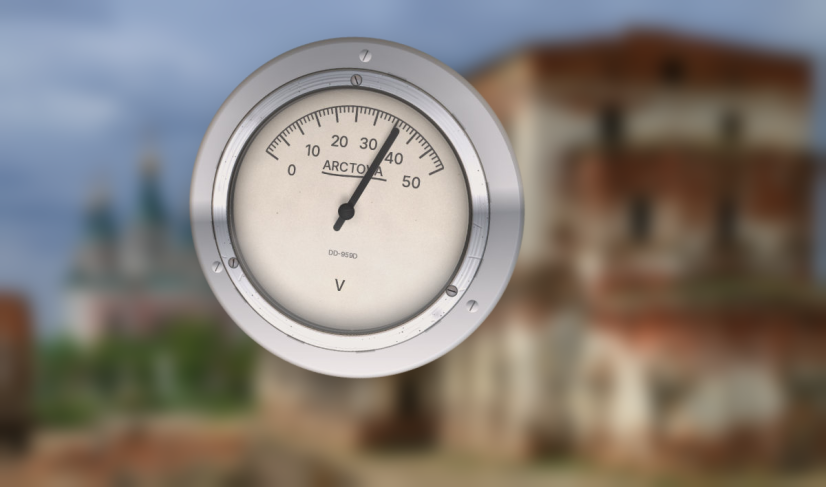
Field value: 36 V
